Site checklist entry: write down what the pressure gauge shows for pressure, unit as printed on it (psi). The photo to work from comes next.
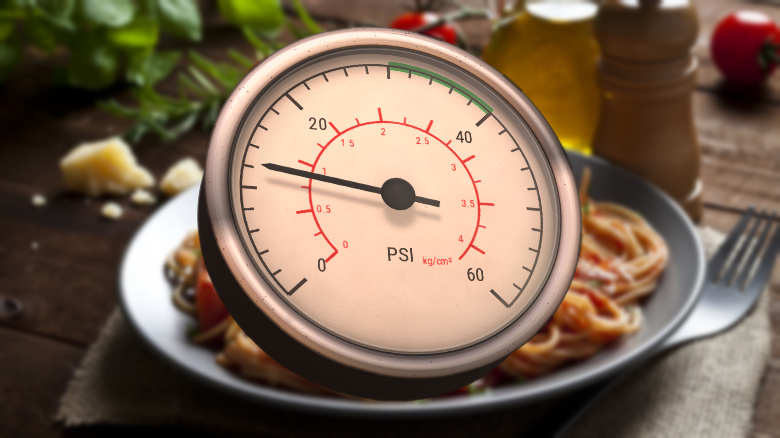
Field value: 12 psi
